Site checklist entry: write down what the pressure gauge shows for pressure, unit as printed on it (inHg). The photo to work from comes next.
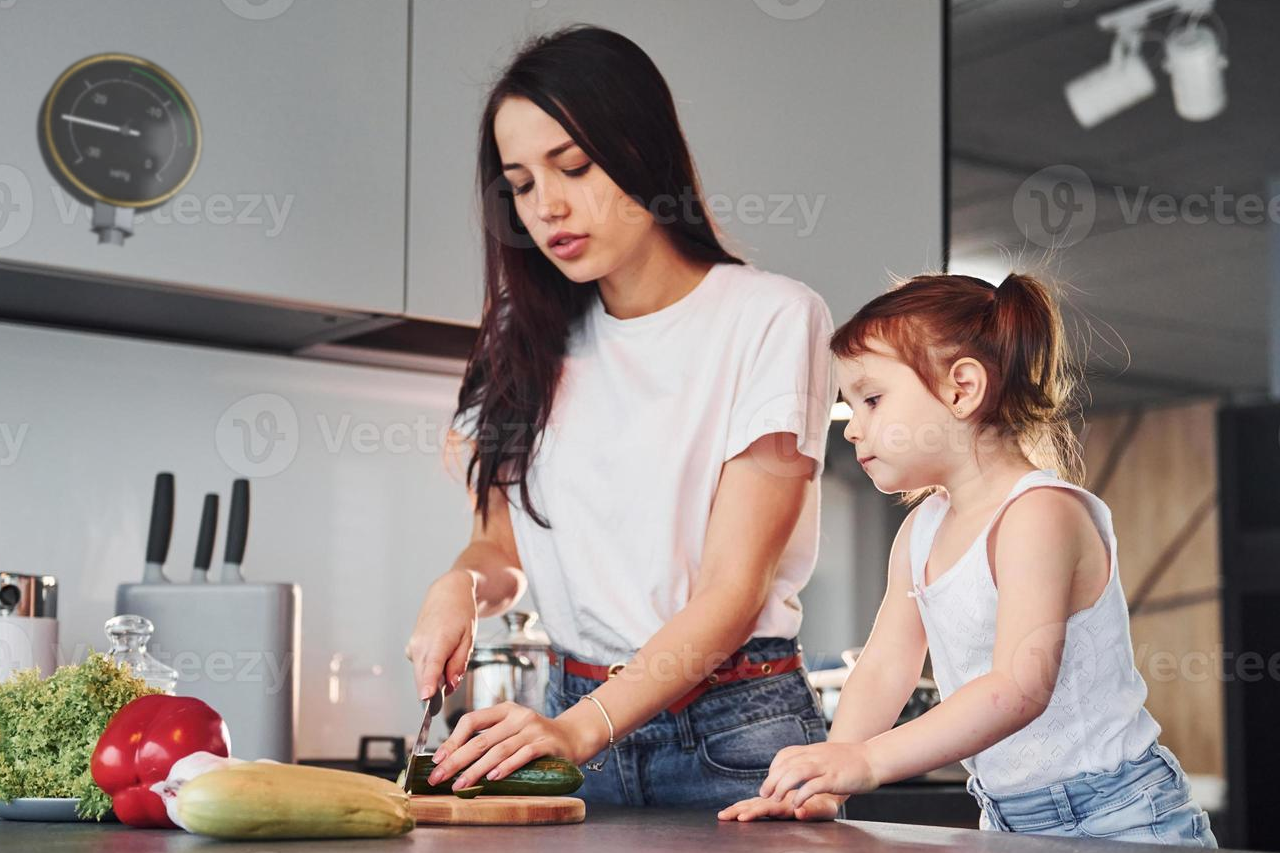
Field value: -25 inHg
